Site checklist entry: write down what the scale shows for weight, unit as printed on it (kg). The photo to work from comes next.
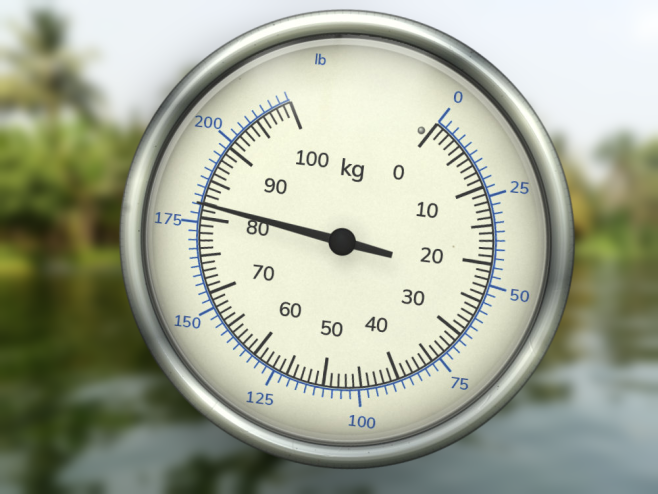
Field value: 82 kg
